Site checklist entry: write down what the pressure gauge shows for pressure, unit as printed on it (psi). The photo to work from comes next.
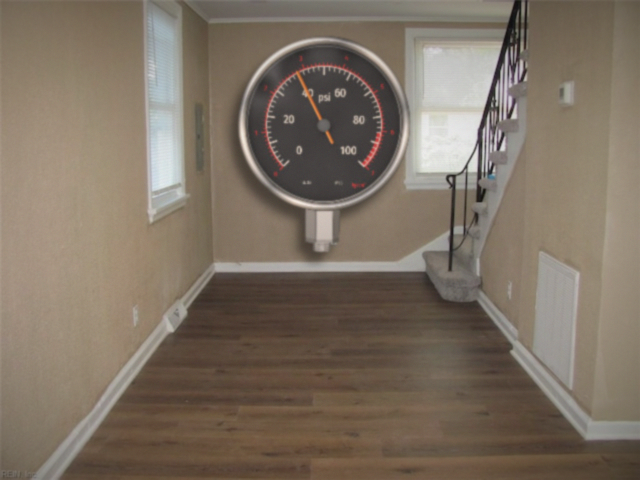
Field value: 40 psi
